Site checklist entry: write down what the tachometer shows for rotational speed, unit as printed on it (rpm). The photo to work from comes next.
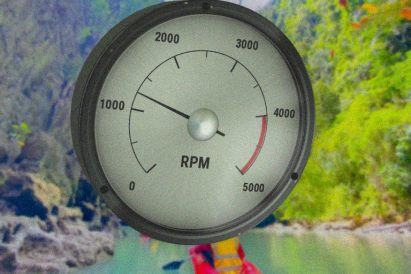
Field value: 1250 rpm
